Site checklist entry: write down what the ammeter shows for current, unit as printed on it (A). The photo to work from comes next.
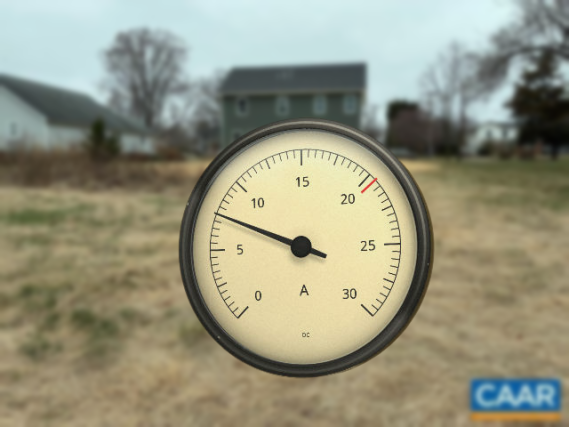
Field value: 7.5 A
